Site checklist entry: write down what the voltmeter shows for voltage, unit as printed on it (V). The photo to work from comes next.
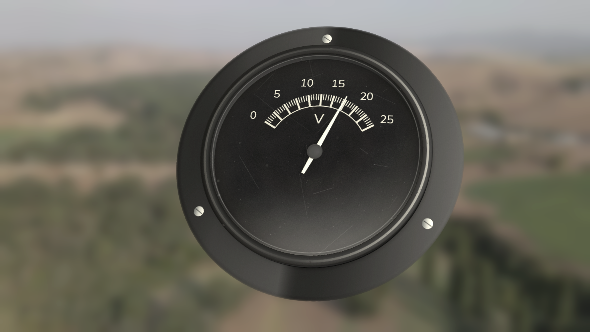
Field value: 17.5 V
